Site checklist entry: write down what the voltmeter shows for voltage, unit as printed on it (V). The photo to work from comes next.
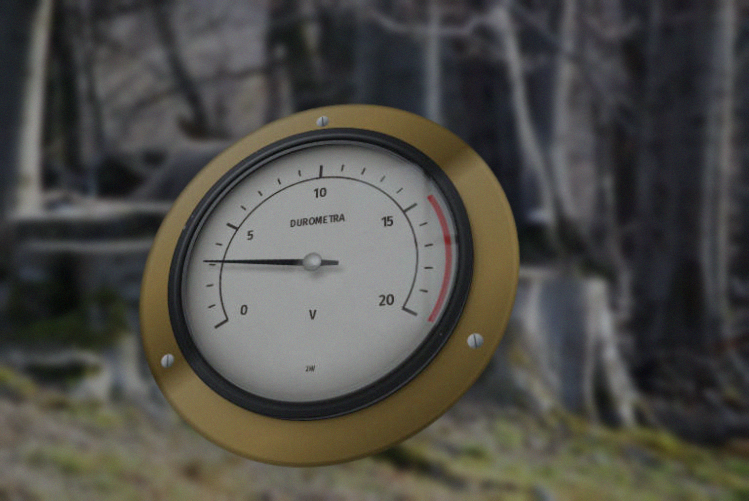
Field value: 3 V
